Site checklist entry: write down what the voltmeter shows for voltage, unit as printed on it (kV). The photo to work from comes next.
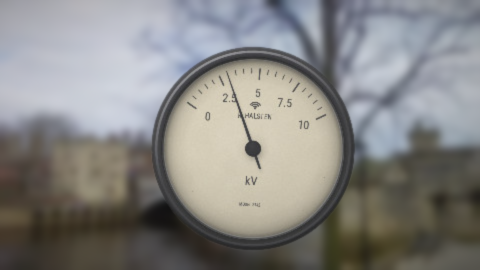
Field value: 3 kV
